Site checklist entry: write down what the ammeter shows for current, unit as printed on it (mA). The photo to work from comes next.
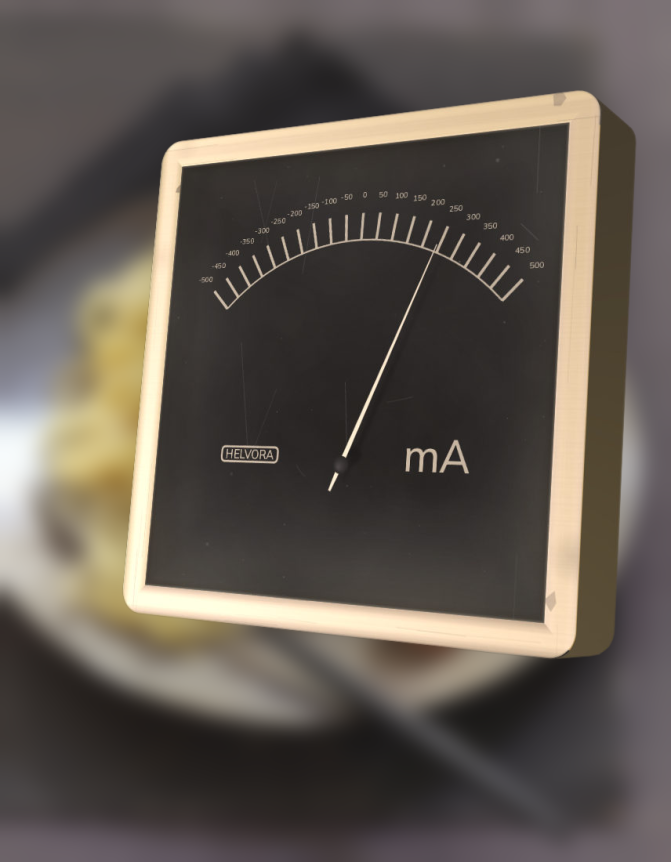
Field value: 250 mA
